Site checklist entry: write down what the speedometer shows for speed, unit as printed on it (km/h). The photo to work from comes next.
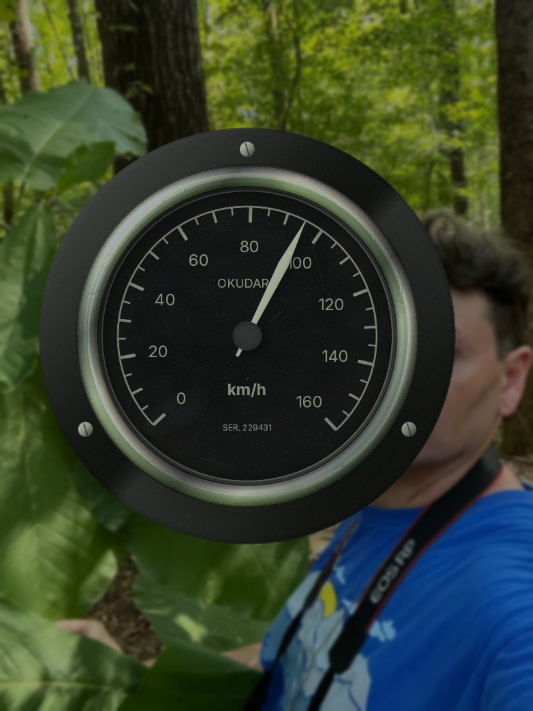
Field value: 95 km/h
